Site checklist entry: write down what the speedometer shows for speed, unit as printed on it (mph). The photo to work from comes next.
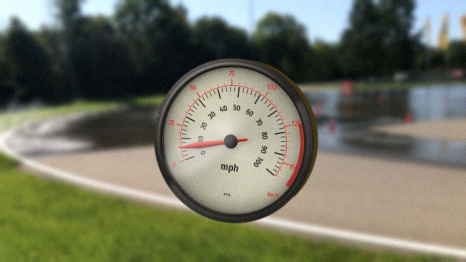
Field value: 6 mph
